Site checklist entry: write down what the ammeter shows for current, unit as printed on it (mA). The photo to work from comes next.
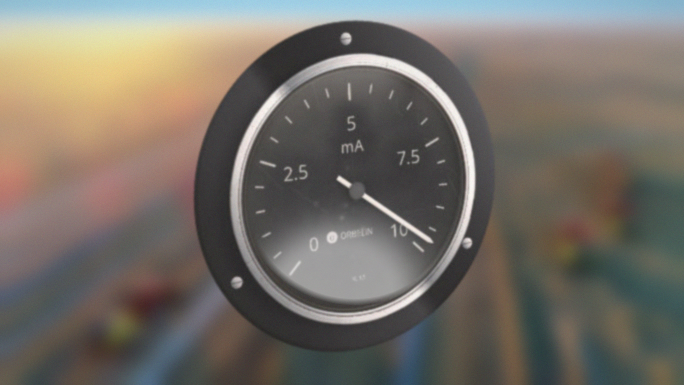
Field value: 9.75 mA
